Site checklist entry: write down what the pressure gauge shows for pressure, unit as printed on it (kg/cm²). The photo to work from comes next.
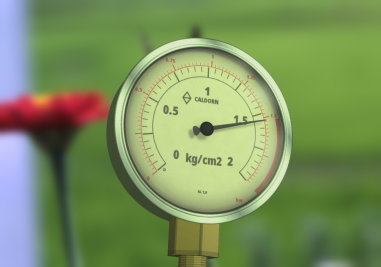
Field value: 1.55 kg/cm²
